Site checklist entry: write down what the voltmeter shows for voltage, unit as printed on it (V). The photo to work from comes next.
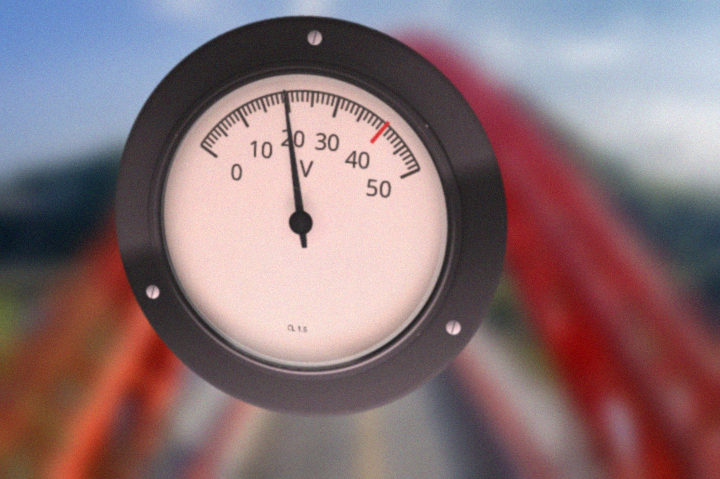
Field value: 20 V
